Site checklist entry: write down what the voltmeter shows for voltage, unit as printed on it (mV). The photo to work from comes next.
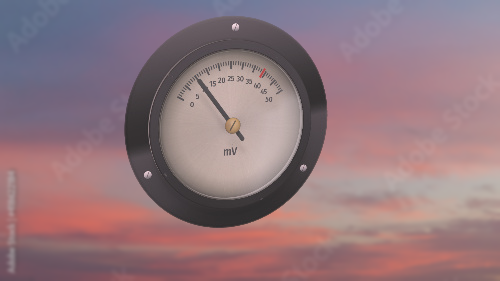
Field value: 10 mV
